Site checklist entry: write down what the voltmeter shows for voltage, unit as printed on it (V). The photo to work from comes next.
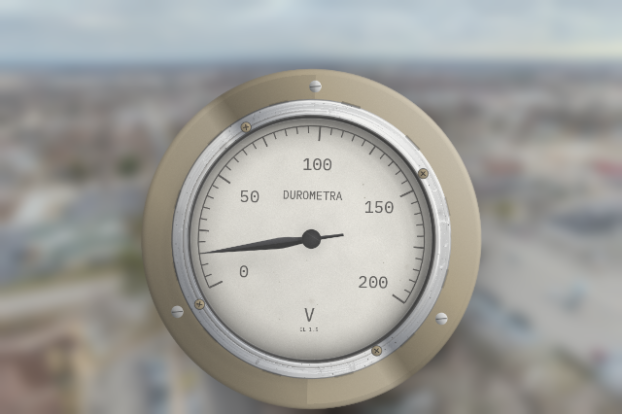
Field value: 15 V
